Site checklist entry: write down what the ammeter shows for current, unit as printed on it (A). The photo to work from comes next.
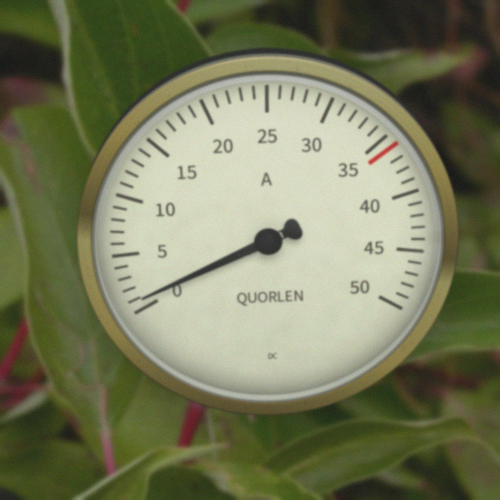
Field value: 1 A
